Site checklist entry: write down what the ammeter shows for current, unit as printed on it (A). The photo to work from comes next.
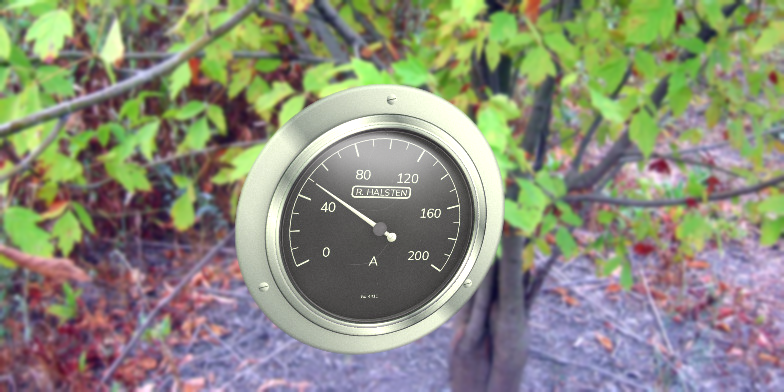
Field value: 50 A
